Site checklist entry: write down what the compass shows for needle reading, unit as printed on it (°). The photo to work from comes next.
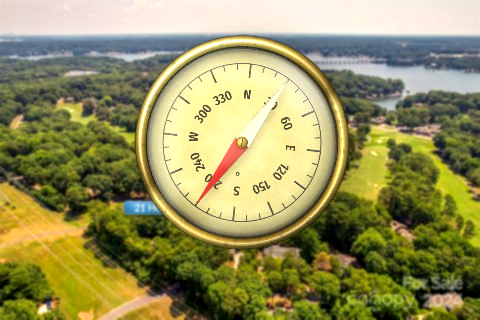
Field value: 210 °
